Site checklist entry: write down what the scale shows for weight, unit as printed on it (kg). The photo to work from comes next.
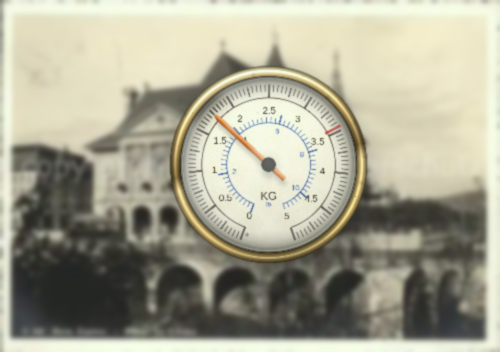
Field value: 1.75 kg
